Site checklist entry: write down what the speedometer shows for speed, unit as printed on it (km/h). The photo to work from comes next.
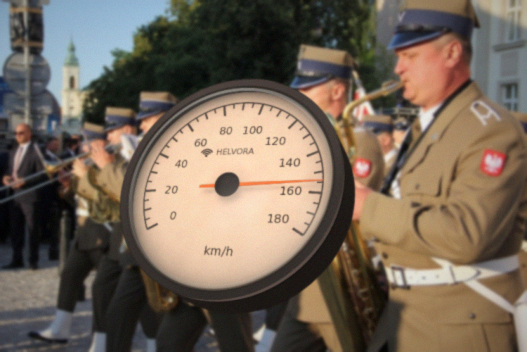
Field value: 155 km/h
